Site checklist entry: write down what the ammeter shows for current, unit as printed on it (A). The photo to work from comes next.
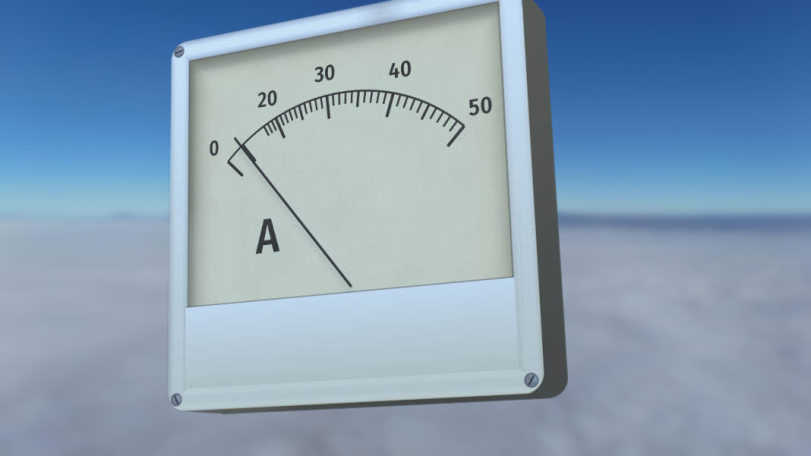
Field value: 10 A
